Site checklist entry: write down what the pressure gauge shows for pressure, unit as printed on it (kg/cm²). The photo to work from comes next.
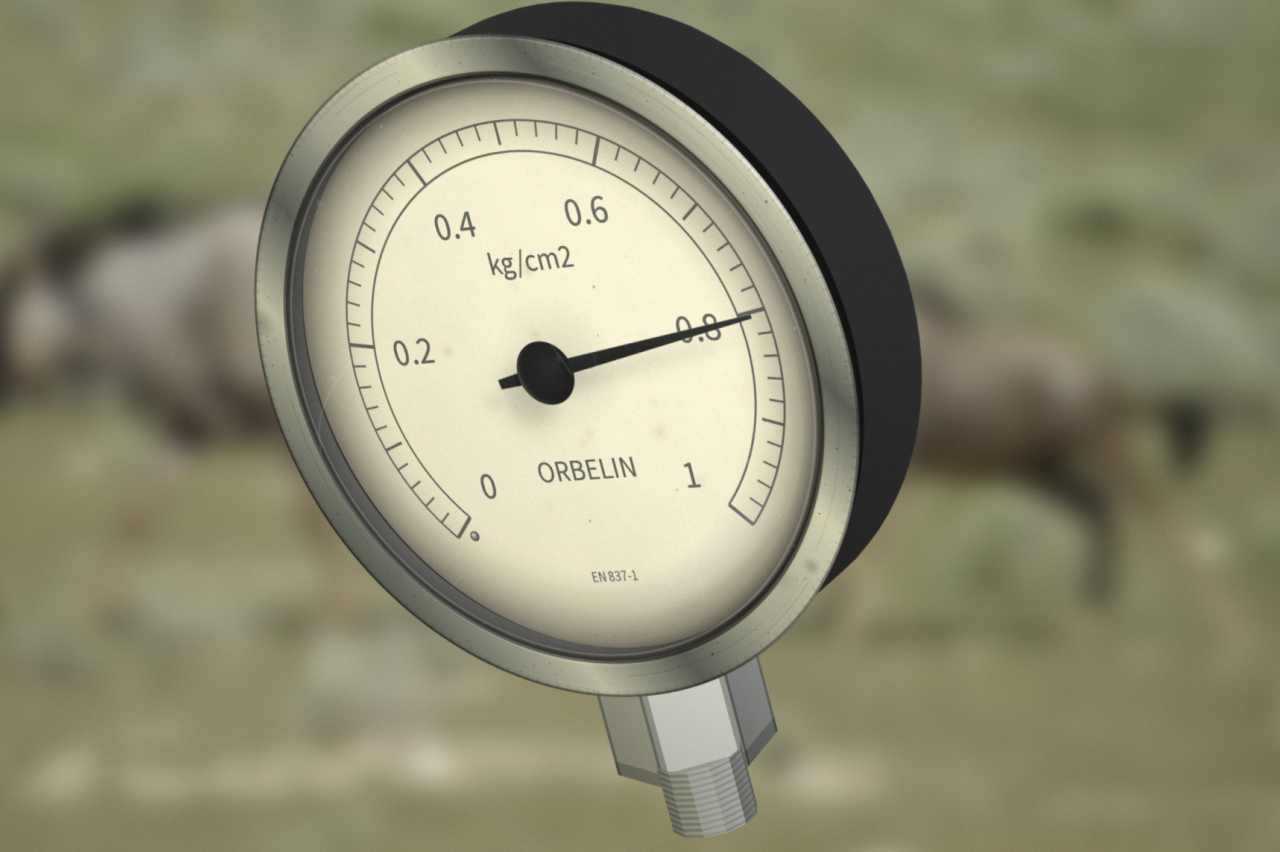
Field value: 0.8 kg/cm²
